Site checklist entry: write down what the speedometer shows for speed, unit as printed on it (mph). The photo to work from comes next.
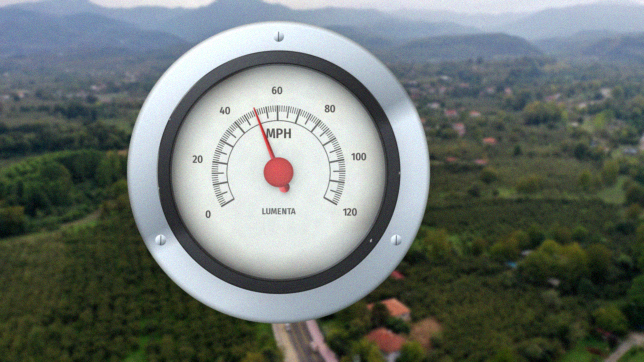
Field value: 50 mph
